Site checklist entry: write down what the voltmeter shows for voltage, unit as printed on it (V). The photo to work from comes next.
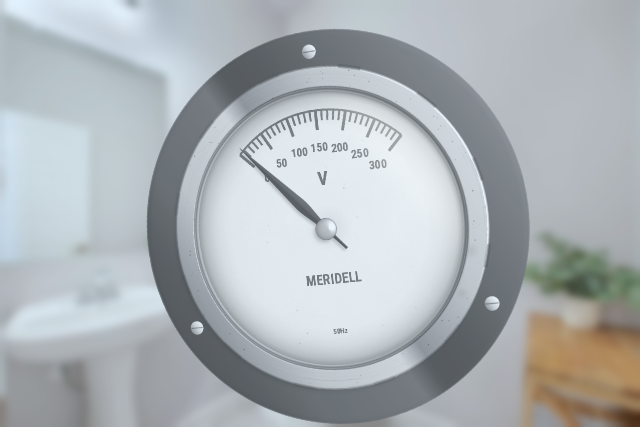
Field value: 10 V
